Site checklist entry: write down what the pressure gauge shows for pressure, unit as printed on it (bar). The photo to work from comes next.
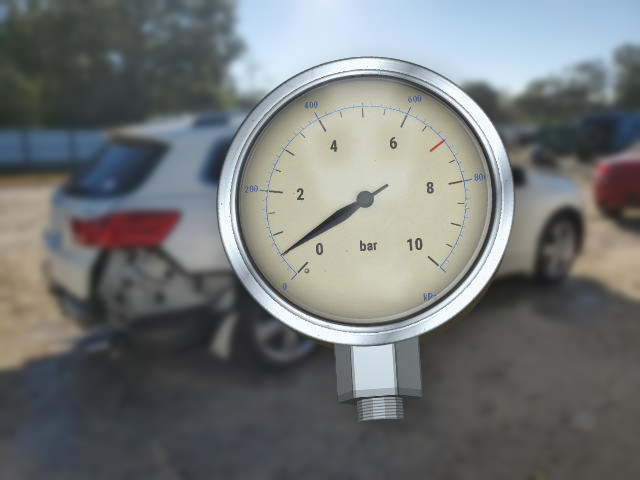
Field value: 0.5 bar
